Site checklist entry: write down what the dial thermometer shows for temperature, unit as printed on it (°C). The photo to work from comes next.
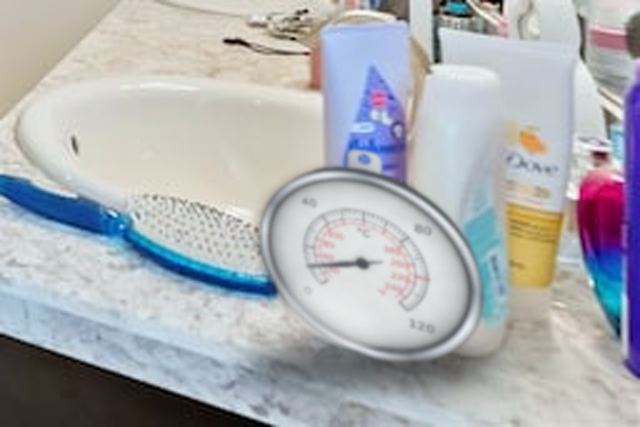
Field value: 10 °C
